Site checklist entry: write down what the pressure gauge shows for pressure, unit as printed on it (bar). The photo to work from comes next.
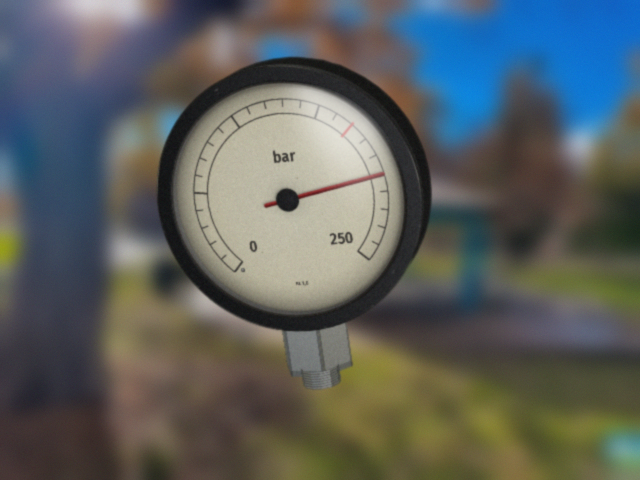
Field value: 200 bar
